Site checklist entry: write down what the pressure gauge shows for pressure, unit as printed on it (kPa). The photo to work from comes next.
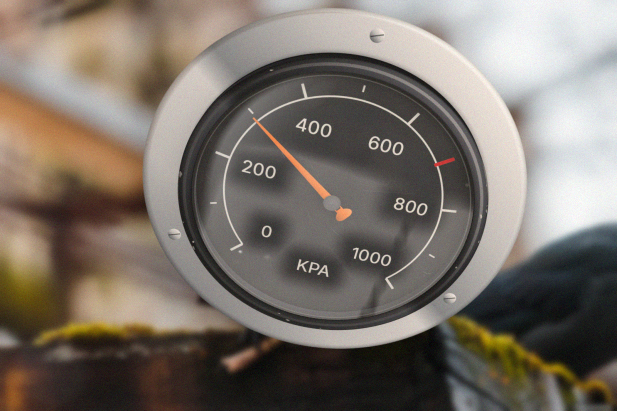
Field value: 300 kPa
